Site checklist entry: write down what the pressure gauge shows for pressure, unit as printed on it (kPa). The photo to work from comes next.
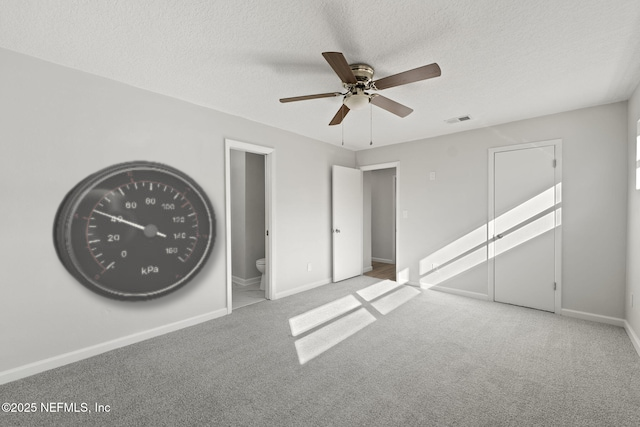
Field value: 40 kPa
